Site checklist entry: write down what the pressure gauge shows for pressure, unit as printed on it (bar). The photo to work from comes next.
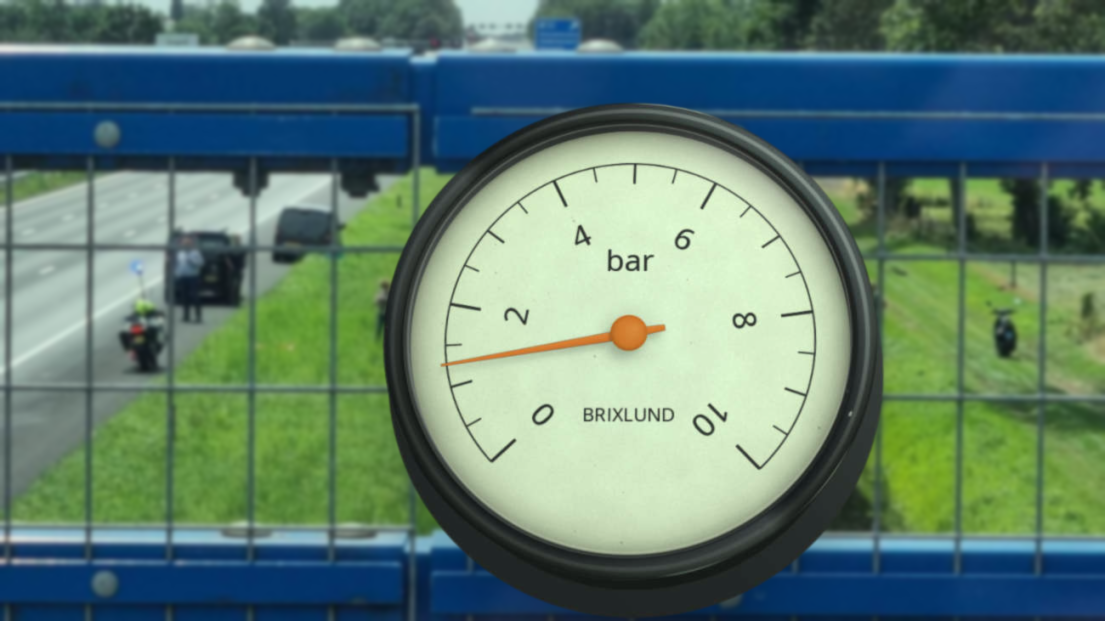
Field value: 1.25 bar
